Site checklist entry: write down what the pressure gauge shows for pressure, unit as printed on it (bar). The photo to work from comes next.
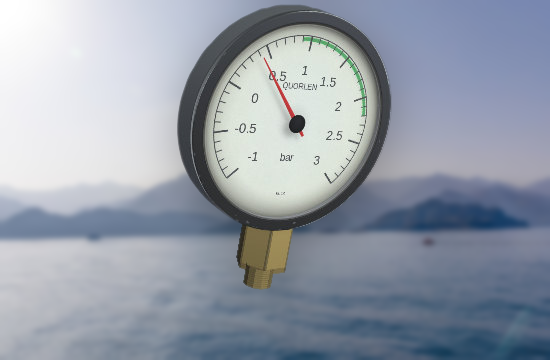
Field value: 0.4 bar
